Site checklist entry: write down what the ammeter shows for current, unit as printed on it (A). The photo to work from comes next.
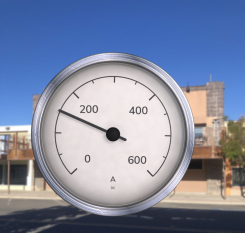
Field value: 150 A
